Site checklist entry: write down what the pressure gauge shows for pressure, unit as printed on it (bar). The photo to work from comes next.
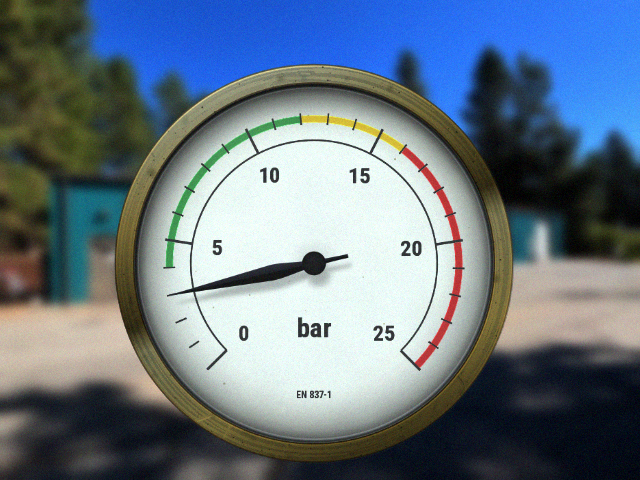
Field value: 3 bar
